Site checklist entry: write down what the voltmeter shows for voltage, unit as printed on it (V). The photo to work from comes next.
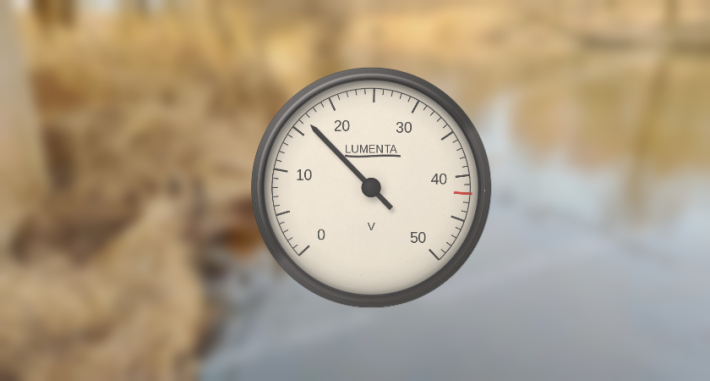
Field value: 16.5 V
